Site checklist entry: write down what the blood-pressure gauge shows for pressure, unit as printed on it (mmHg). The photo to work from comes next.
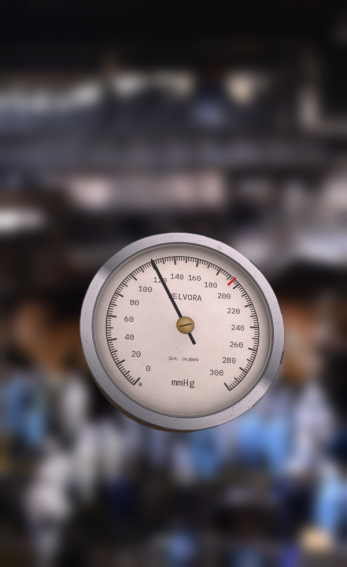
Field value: 120 mmHg
